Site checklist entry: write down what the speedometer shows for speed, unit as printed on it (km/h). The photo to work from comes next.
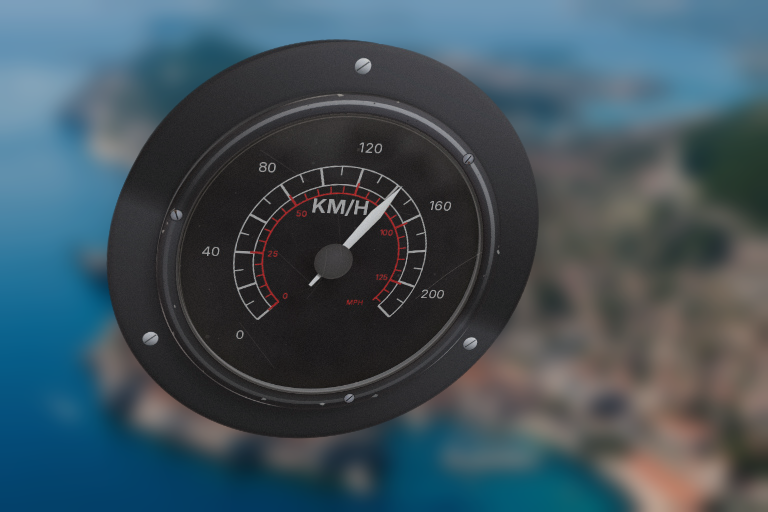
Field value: 140 km/h
